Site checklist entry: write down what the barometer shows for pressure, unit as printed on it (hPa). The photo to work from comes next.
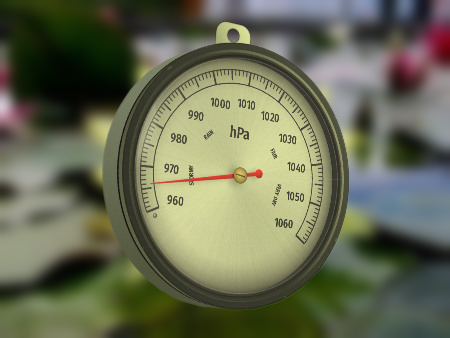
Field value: 966 hPa
